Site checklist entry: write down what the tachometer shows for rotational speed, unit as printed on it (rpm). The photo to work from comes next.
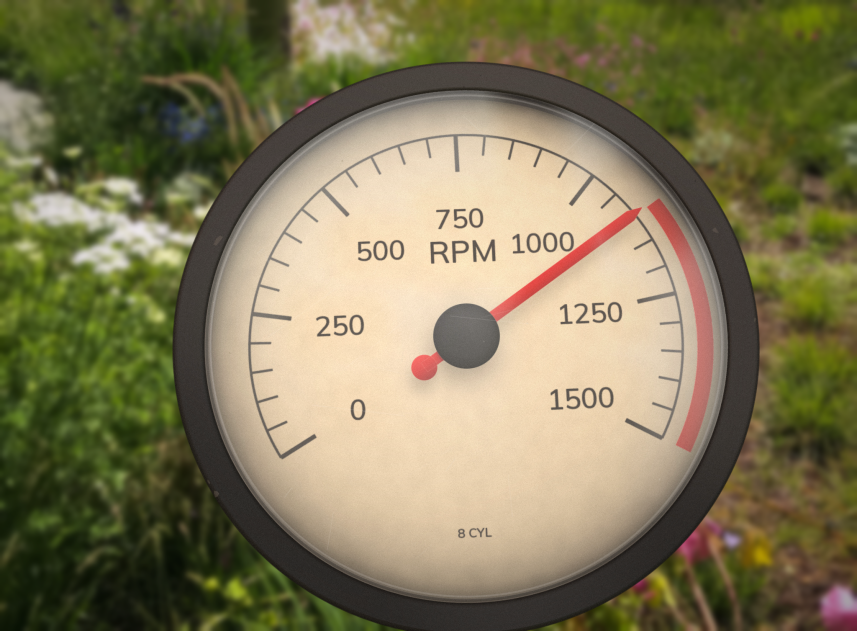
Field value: 1100 rpm
